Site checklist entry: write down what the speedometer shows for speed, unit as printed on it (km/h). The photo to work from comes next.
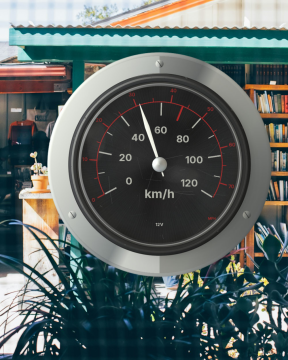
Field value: 50 km/h
